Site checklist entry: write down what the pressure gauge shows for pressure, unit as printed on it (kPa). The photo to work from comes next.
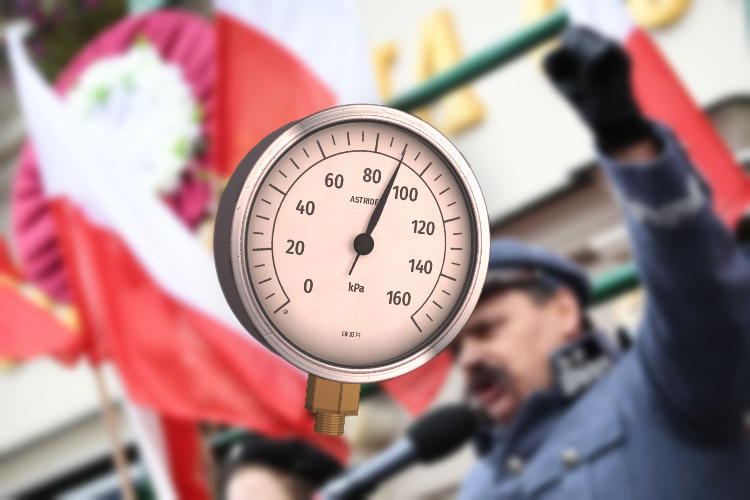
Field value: 90 kPa
